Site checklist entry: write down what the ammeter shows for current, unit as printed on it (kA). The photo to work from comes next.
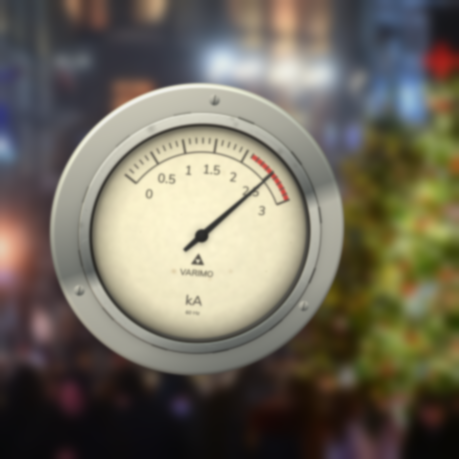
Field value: 2.5 kA
